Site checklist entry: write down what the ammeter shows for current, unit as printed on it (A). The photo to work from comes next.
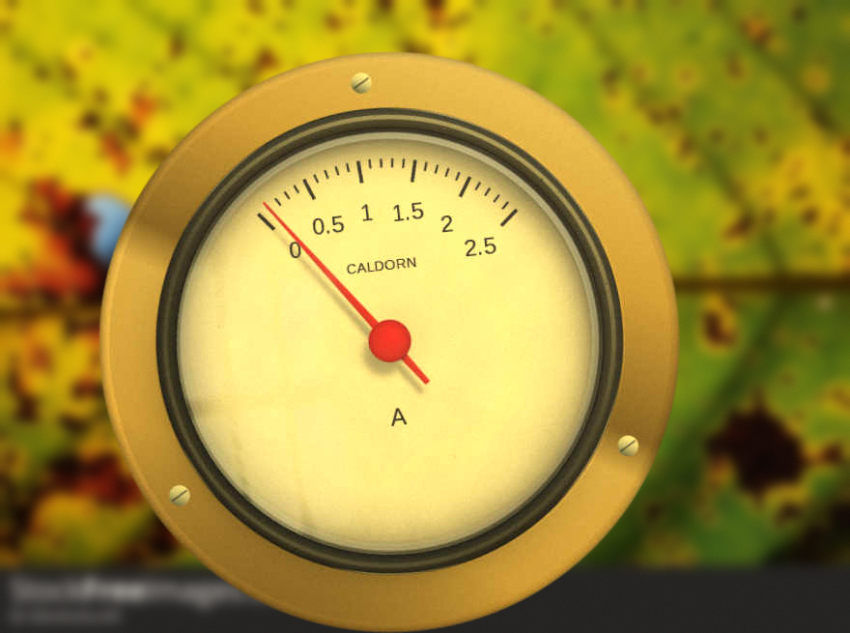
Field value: 0.1 A
